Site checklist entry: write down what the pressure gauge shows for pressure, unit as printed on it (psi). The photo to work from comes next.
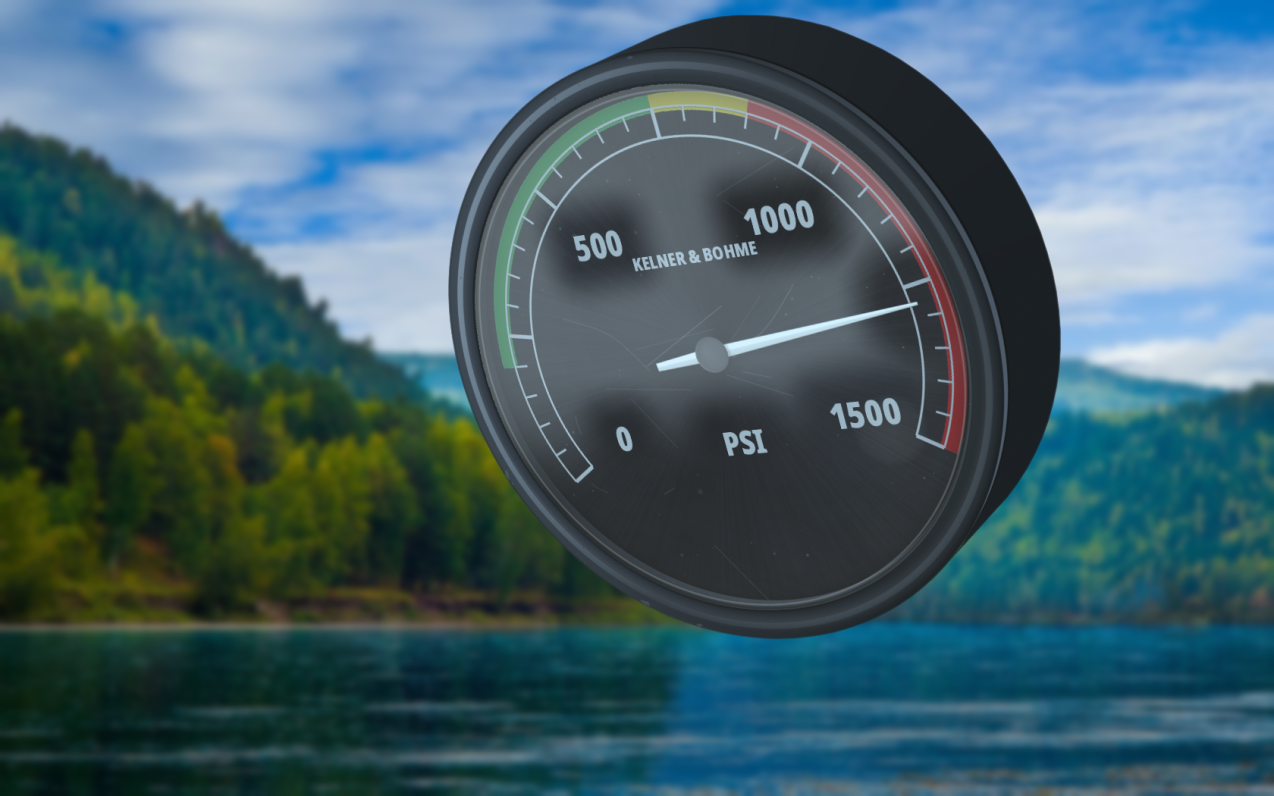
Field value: 1275 psi
